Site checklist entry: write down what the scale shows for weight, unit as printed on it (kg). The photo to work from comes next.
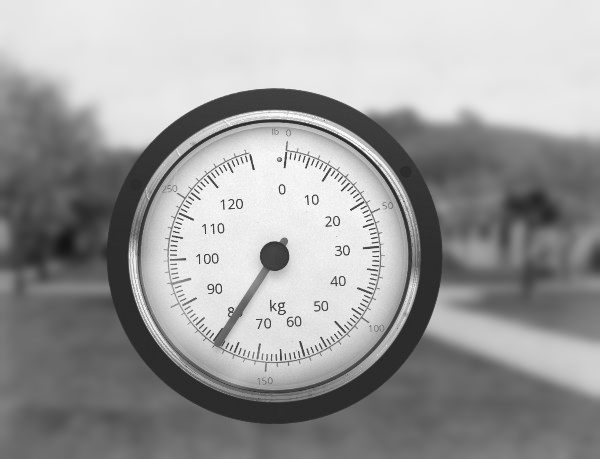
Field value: 79 kg
